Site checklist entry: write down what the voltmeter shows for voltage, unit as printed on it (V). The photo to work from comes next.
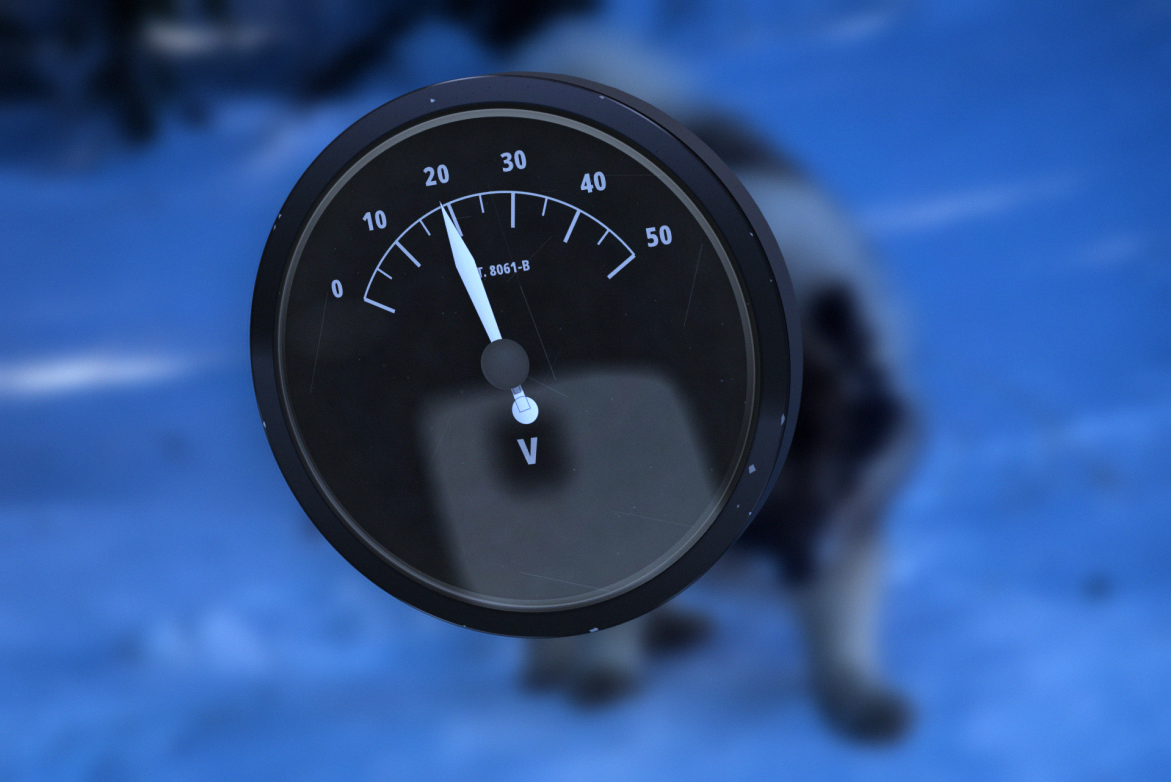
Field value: 20 V
